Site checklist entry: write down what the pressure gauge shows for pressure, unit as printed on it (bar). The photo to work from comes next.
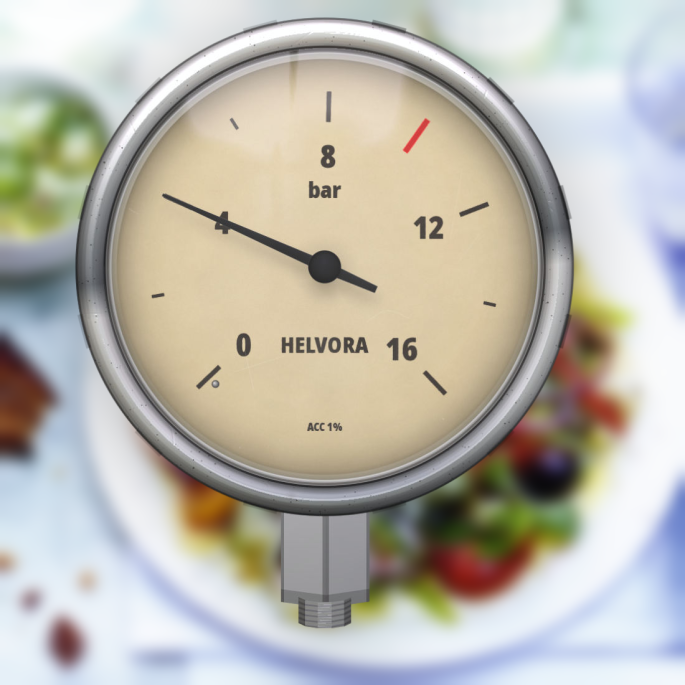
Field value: 4 bar
